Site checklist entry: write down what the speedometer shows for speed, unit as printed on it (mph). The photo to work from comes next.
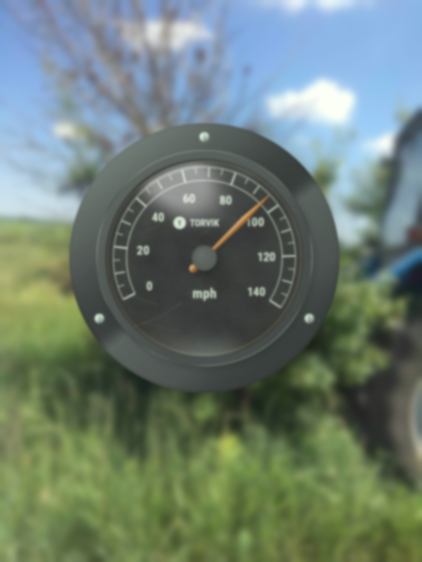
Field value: 95 mph
